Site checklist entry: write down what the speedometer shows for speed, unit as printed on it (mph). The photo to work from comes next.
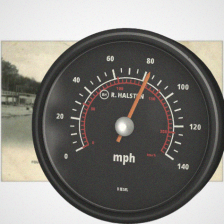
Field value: 82.5 mph
